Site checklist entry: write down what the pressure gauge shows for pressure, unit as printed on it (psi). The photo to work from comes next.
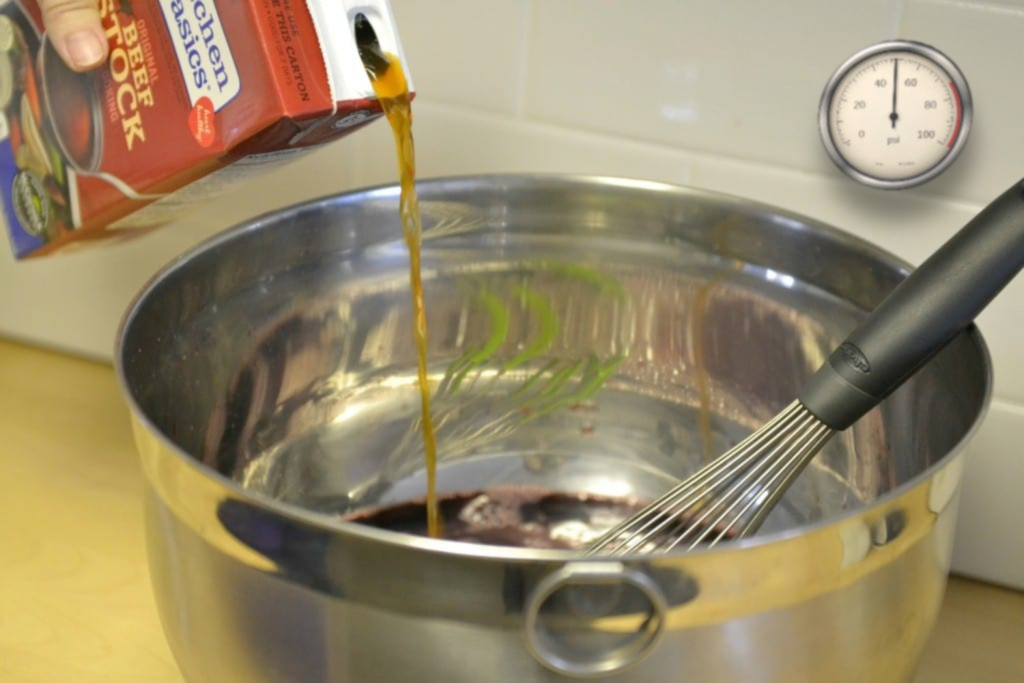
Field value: 50 psi
